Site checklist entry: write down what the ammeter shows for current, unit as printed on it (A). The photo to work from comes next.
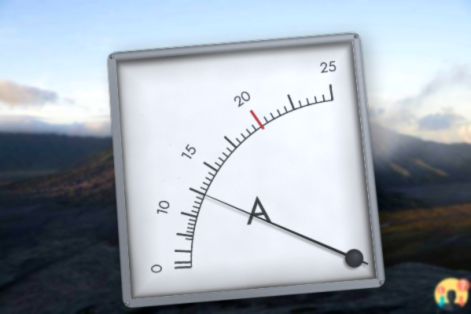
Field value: 12.5 A
